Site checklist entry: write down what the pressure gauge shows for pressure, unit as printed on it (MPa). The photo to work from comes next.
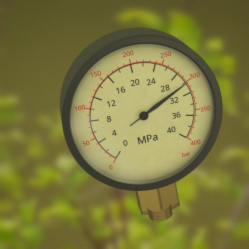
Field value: 30 MPa
